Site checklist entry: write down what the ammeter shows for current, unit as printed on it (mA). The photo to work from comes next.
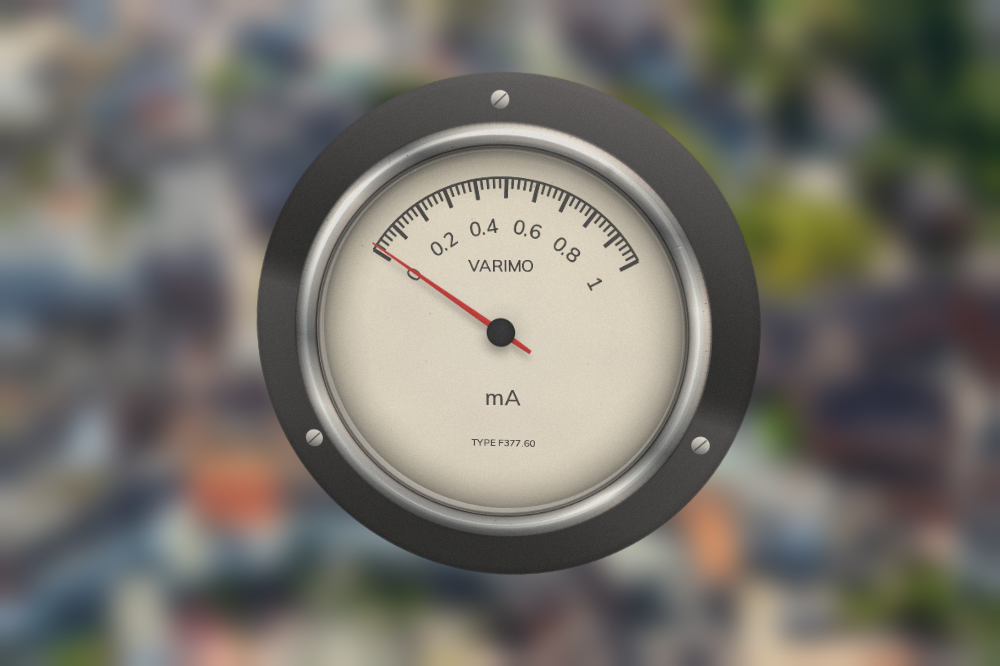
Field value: 0.02 mA
